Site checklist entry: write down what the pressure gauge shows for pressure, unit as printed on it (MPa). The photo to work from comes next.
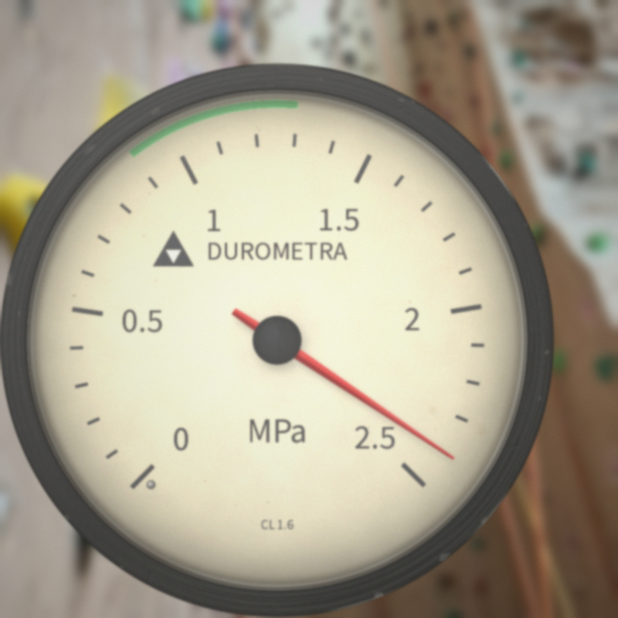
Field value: 2.4 MPa
